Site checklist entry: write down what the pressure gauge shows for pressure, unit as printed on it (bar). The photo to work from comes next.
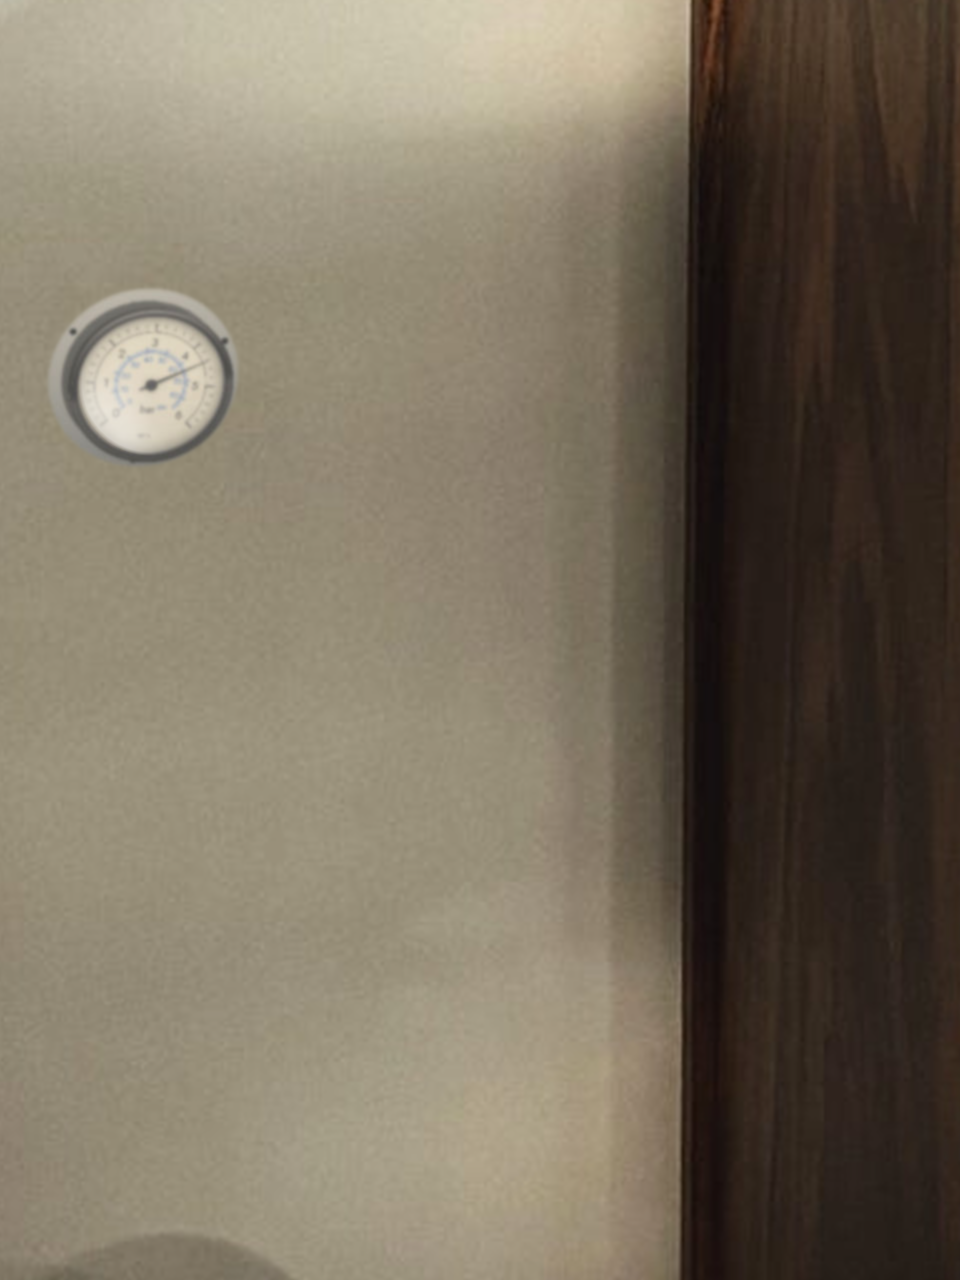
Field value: 4.4 bar
